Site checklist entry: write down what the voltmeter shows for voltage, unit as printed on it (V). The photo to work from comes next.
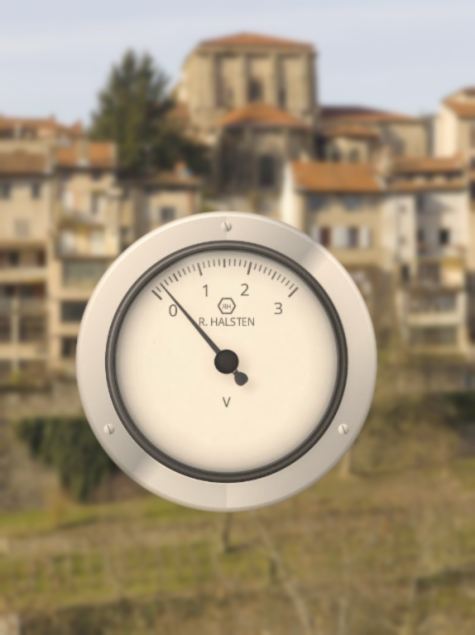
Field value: 0.2 V
